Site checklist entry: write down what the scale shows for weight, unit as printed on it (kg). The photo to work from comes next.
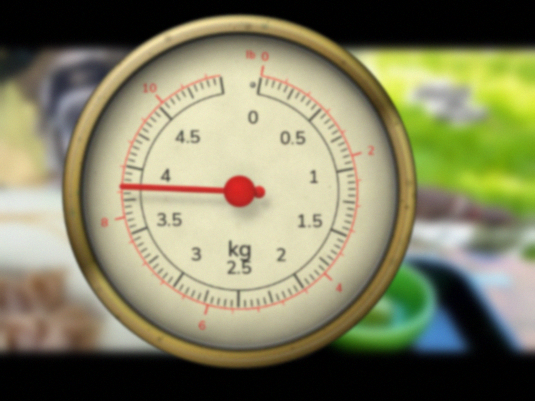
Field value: 3.85 kg
